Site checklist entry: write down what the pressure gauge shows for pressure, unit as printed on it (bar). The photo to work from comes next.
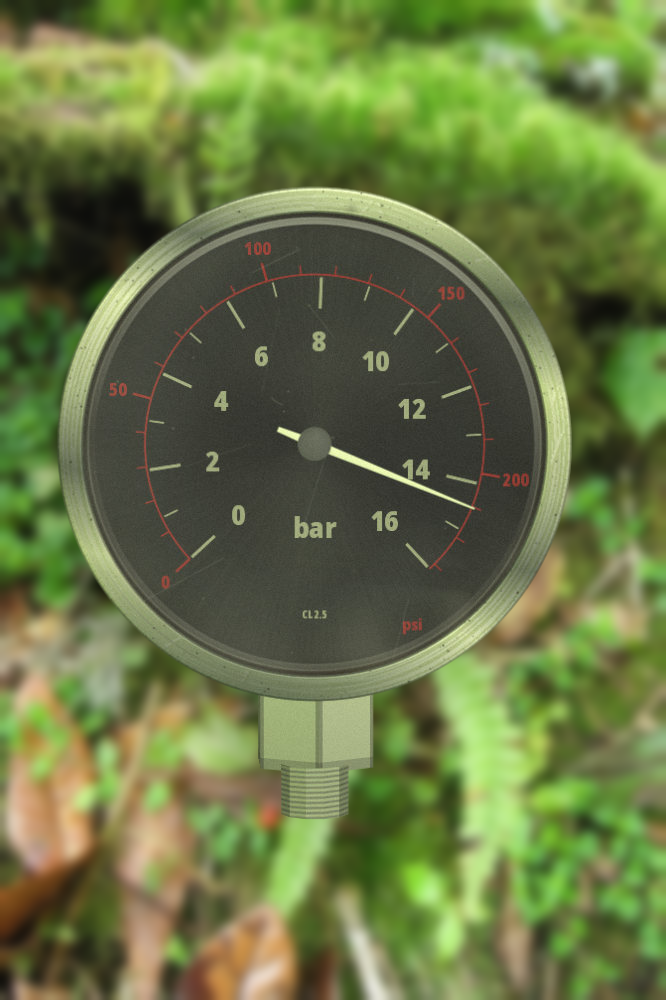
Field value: 14.5 bar
